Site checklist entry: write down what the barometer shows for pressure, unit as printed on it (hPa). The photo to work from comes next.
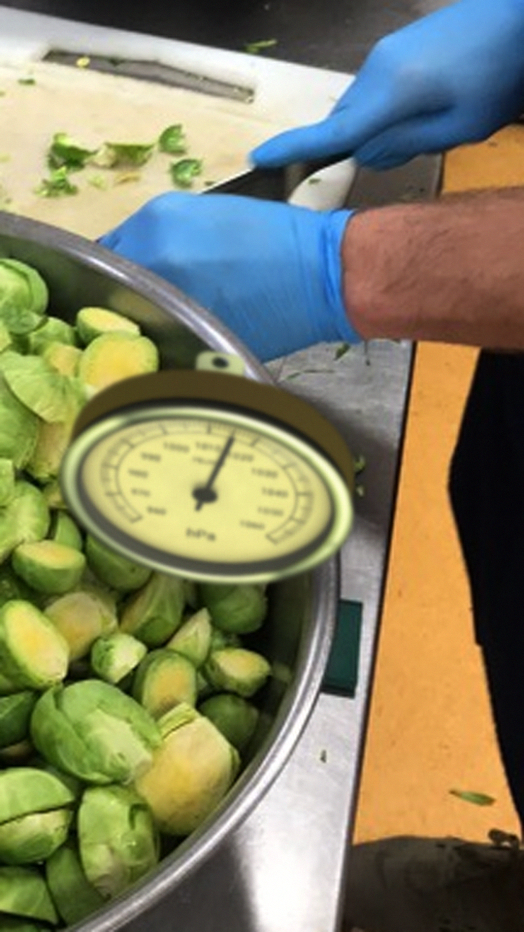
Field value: 1015 hPa
